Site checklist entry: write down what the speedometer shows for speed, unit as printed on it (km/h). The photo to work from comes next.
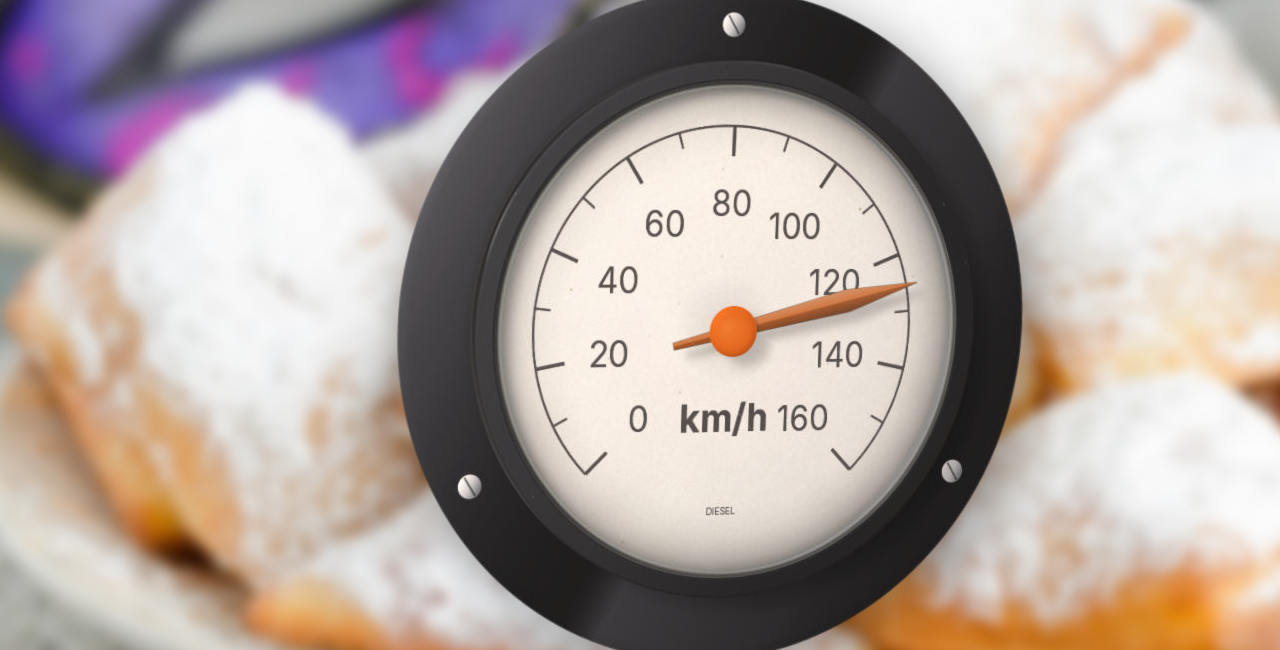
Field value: 125 km/h
